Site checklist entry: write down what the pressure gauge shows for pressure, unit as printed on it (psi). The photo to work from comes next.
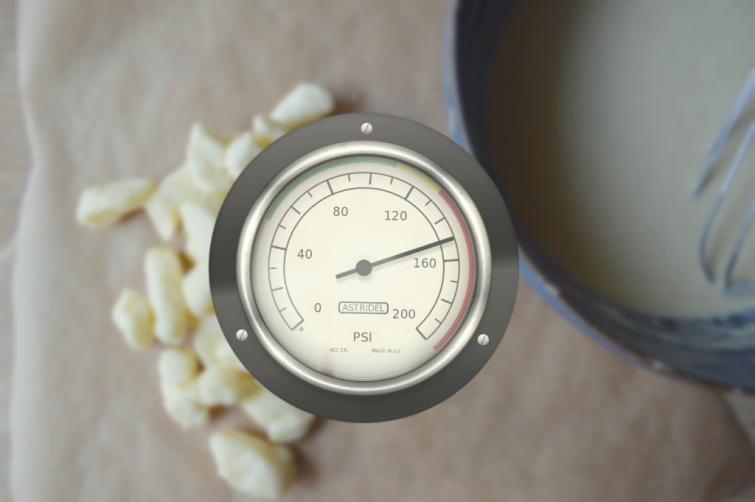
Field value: 150 psi
